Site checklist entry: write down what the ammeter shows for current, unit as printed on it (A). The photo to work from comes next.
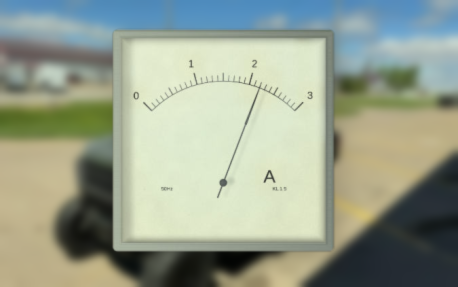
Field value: 2.2 A
